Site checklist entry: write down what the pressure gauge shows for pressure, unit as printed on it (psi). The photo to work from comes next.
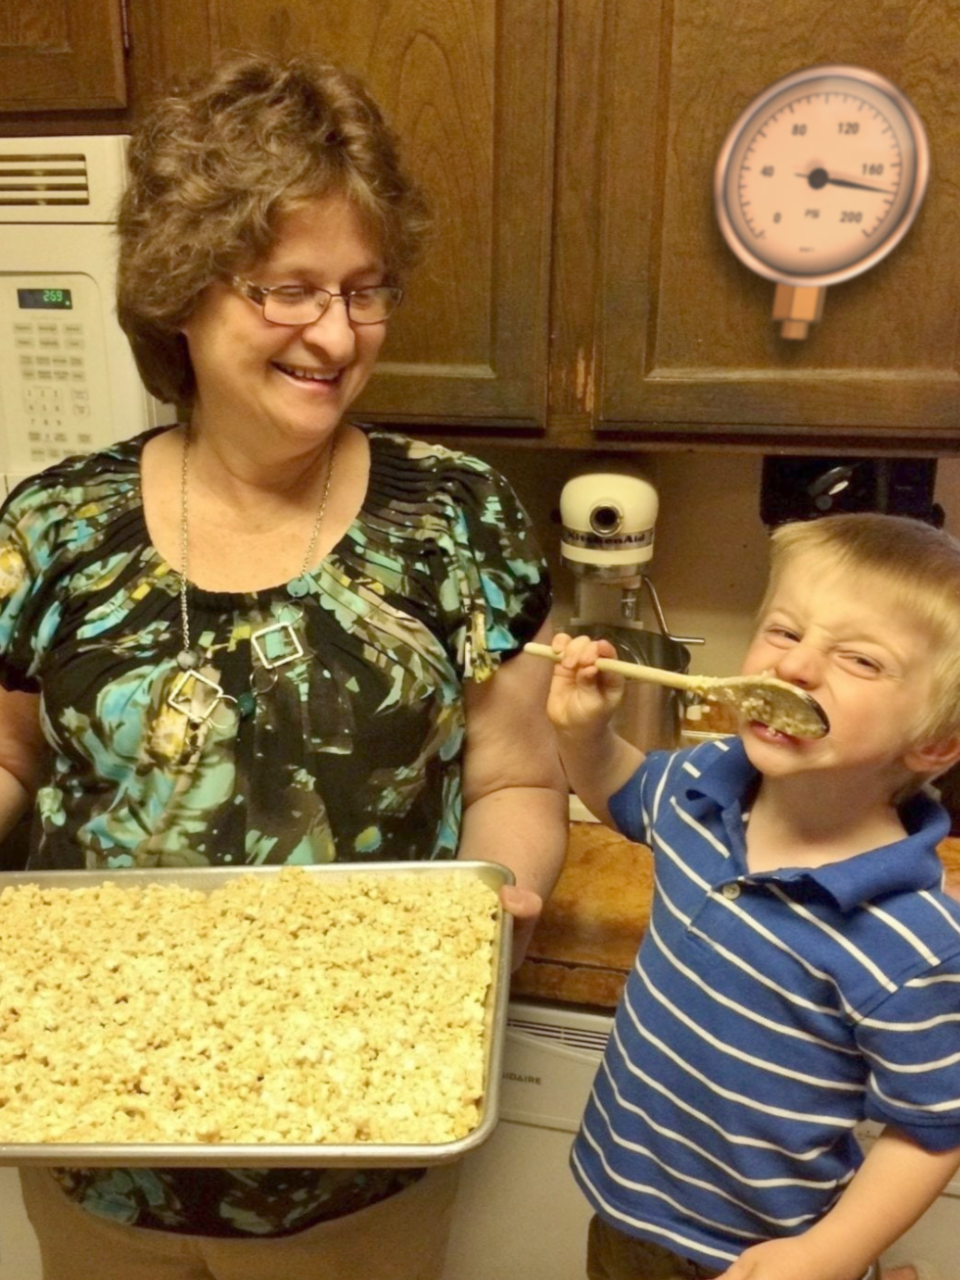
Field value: 175 psi
